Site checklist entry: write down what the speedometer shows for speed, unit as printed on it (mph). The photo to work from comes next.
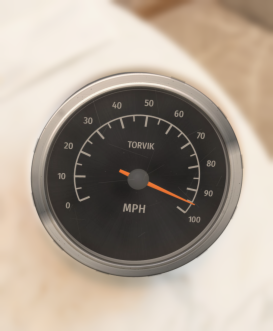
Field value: 95 mph
